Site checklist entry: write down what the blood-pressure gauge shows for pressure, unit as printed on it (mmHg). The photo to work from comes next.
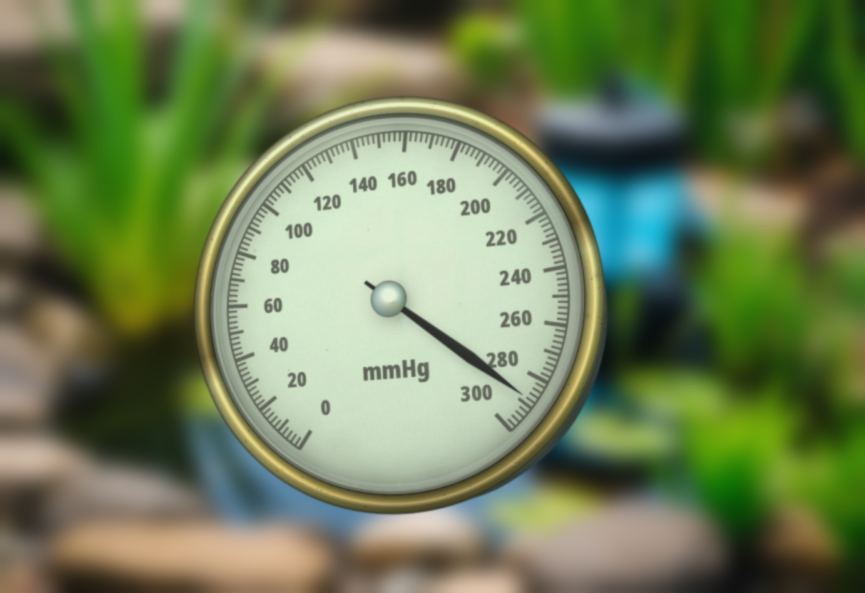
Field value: 288 mmHg
